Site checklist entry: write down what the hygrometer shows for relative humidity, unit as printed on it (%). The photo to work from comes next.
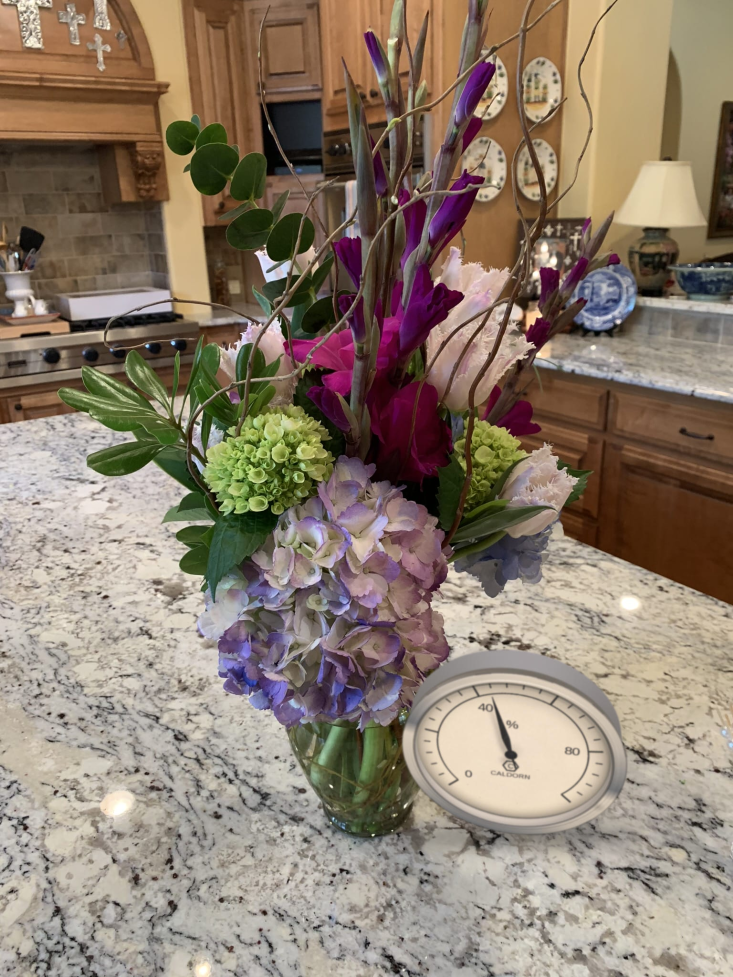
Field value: 44 %
